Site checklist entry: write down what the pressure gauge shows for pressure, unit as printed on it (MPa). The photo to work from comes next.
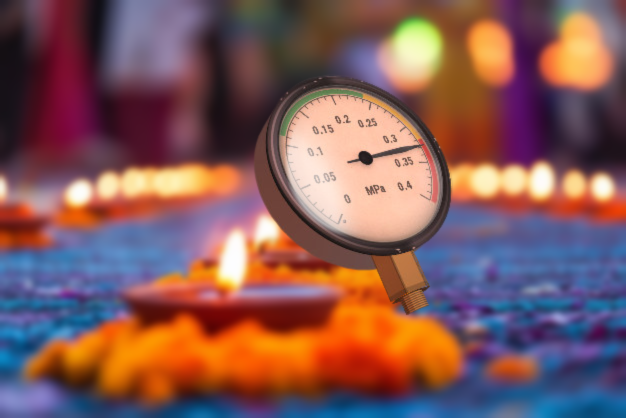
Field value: 0.33 MPa
